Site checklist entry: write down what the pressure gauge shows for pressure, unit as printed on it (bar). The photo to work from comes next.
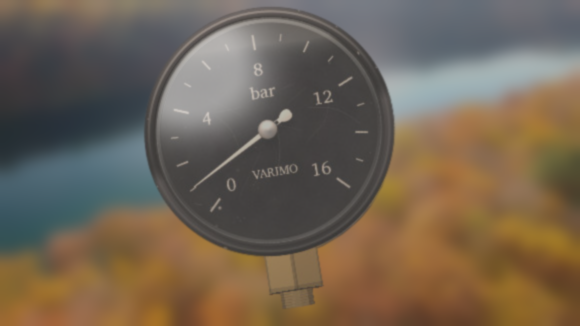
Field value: 1 bar
